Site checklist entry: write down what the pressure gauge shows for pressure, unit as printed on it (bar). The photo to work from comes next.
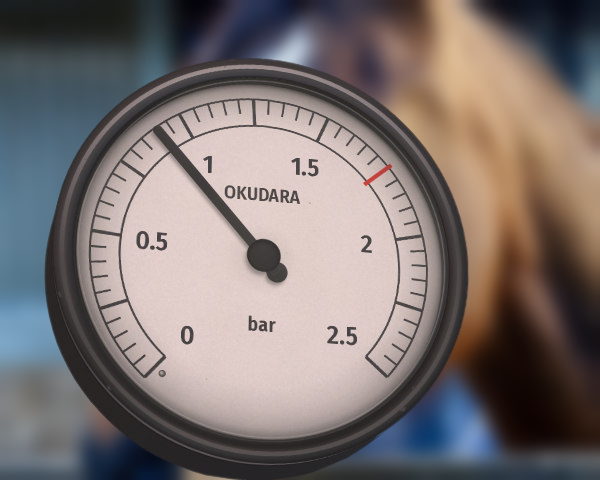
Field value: 0.9 bar
